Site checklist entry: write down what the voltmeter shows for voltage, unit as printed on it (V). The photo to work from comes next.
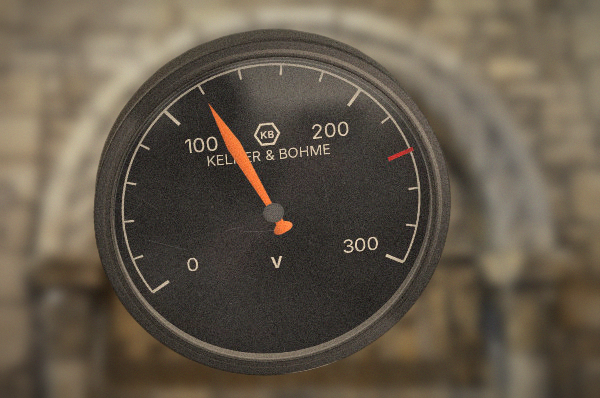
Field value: 120 V
